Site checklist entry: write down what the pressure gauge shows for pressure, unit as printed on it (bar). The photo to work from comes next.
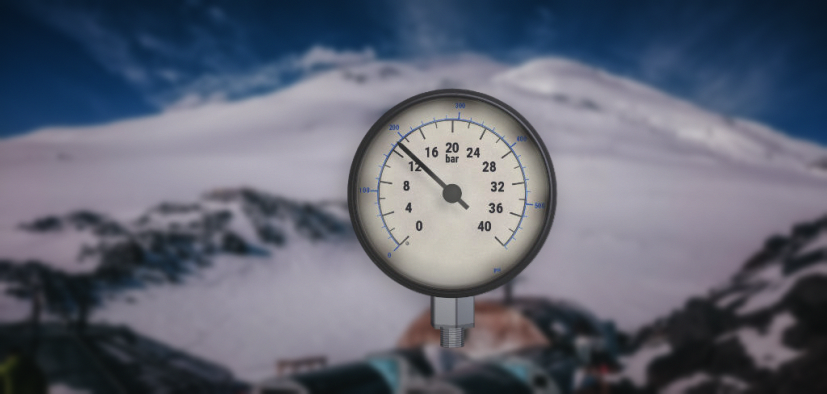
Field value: 13 bar
